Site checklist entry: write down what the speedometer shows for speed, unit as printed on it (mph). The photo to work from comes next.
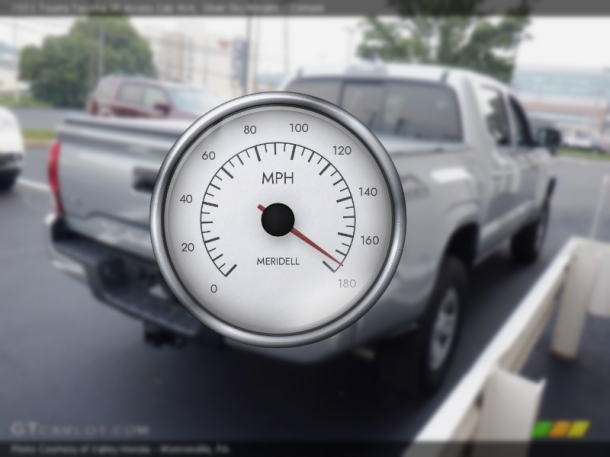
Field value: 175 mph
